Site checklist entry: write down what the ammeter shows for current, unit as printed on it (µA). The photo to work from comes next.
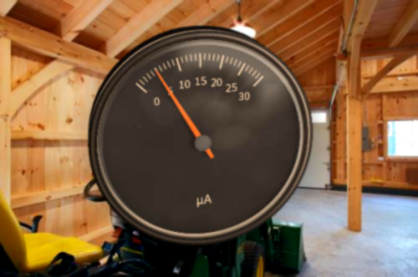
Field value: 5 µA
